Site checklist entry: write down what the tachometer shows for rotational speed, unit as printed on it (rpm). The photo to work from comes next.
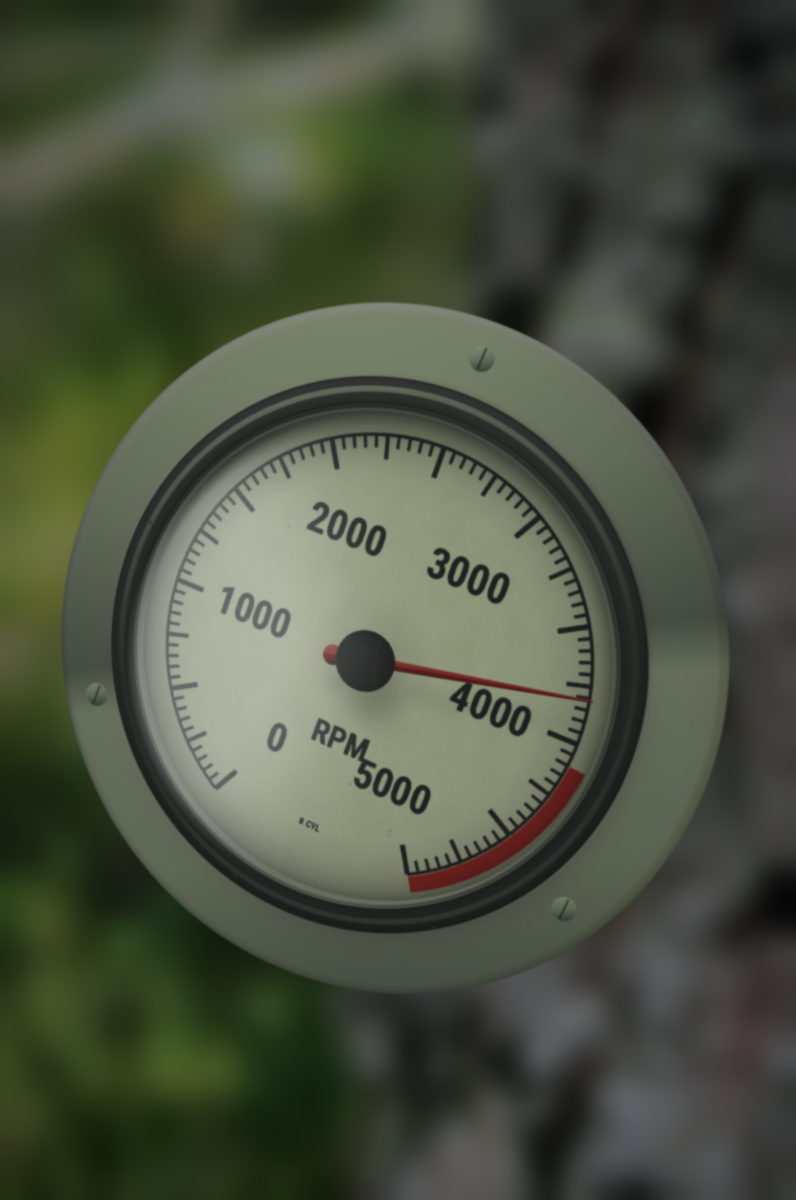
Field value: 3800 rpm
